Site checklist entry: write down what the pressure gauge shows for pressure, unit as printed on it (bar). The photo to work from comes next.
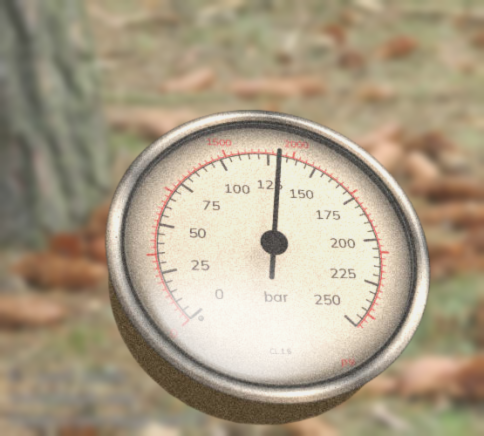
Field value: 130 bar
